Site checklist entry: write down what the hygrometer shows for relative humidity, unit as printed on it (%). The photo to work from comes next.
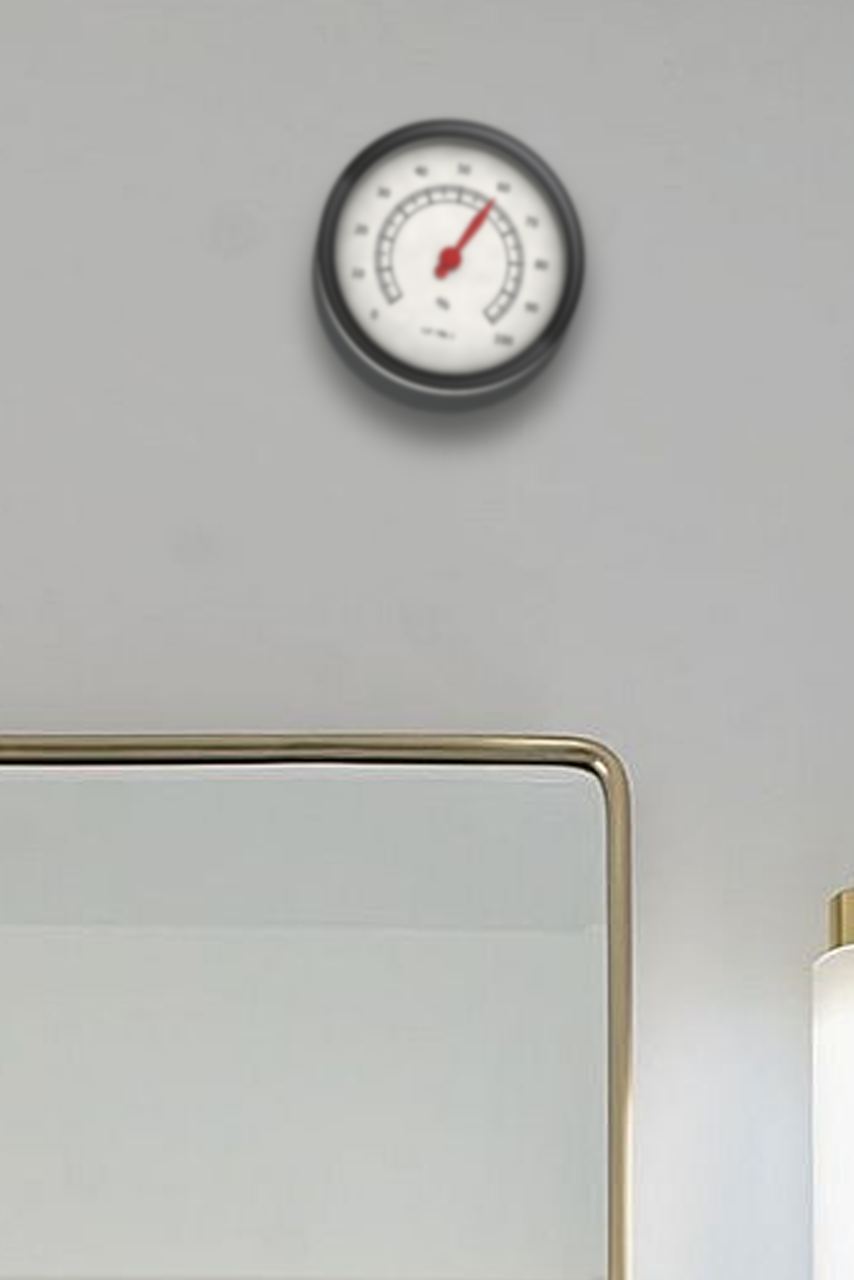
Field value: 60 %
